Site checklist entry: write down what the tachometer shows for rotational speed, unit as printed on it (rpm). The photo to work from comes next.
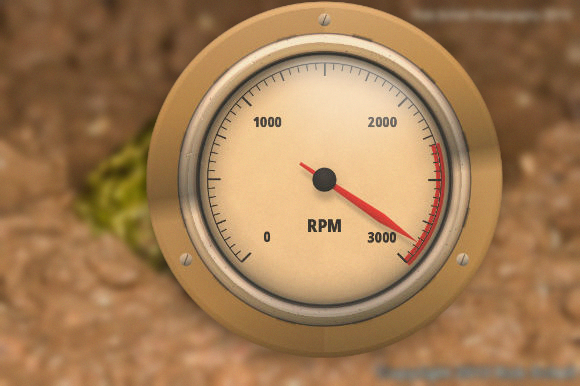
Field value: 2875 rpm
